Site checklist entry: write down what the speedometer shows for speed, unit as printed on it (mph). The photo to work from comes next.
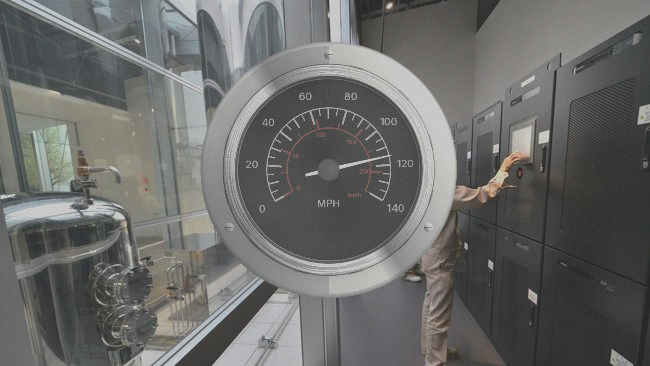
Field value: 115 mph
